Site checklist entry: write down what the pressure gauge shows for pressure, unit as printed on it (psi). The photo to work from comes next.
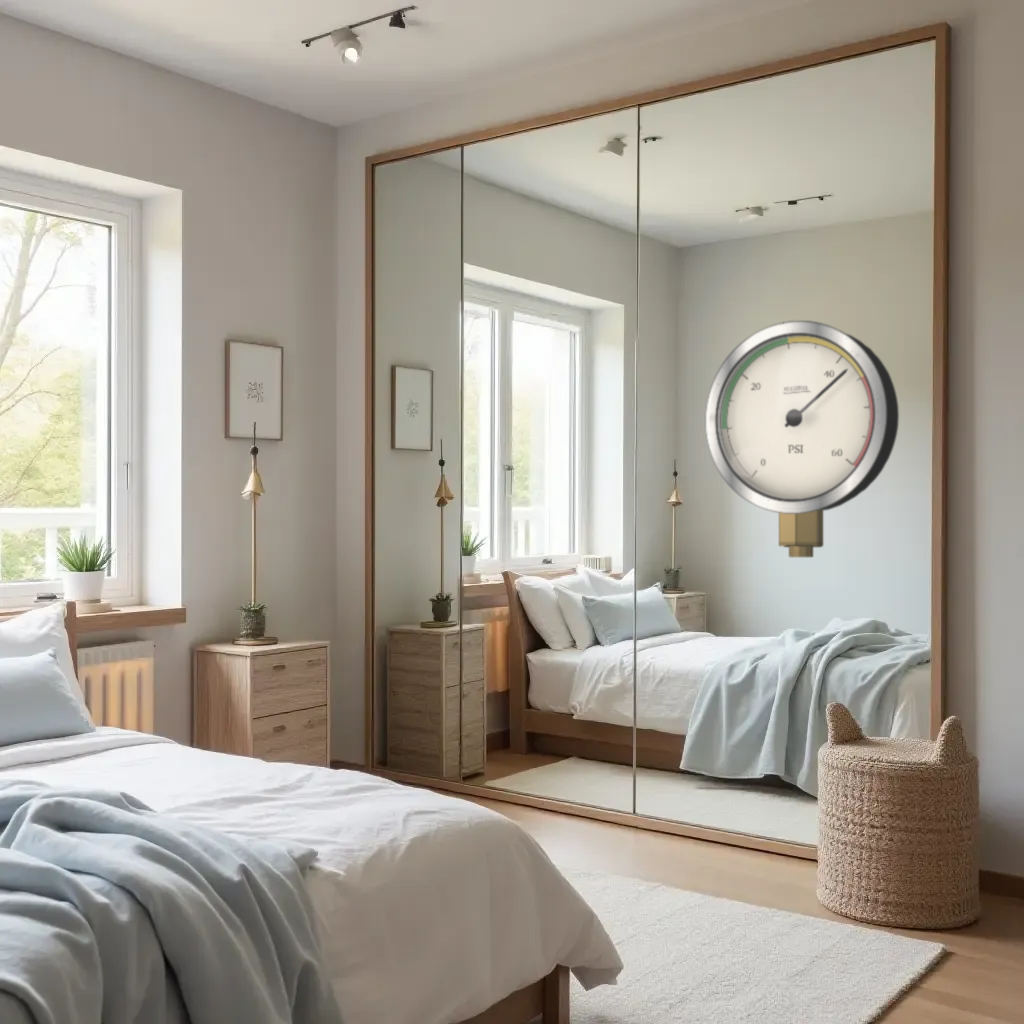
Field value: 42.5 psi
